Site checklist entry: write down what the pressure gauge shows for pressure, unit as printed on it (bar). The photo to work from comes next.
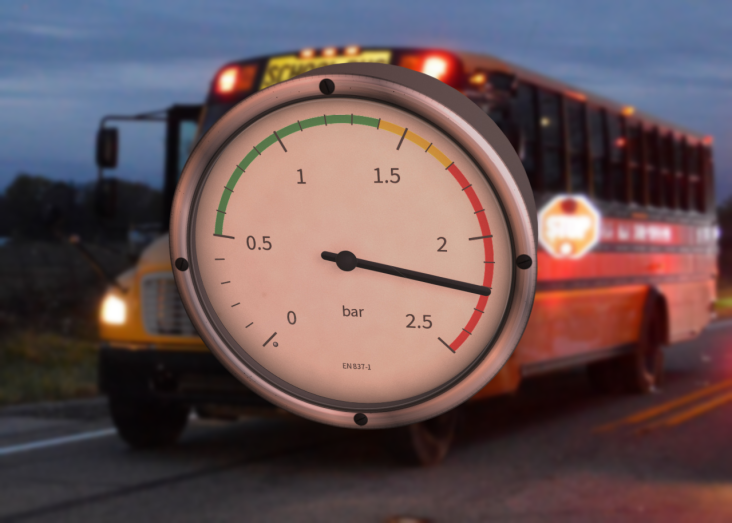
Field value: 2.2 bar
